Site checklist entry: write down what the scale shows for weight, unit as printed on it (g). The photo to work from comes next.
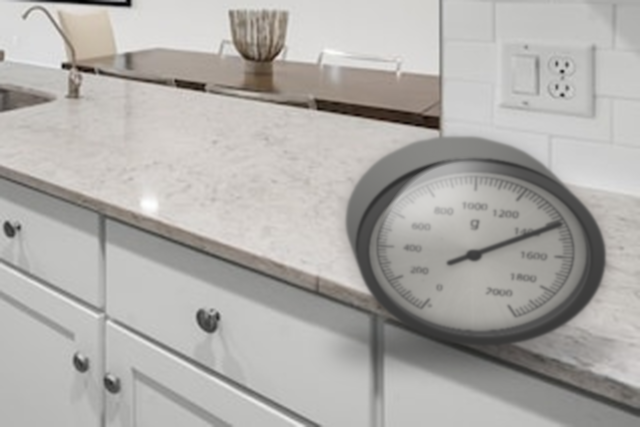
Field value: 1400 g
